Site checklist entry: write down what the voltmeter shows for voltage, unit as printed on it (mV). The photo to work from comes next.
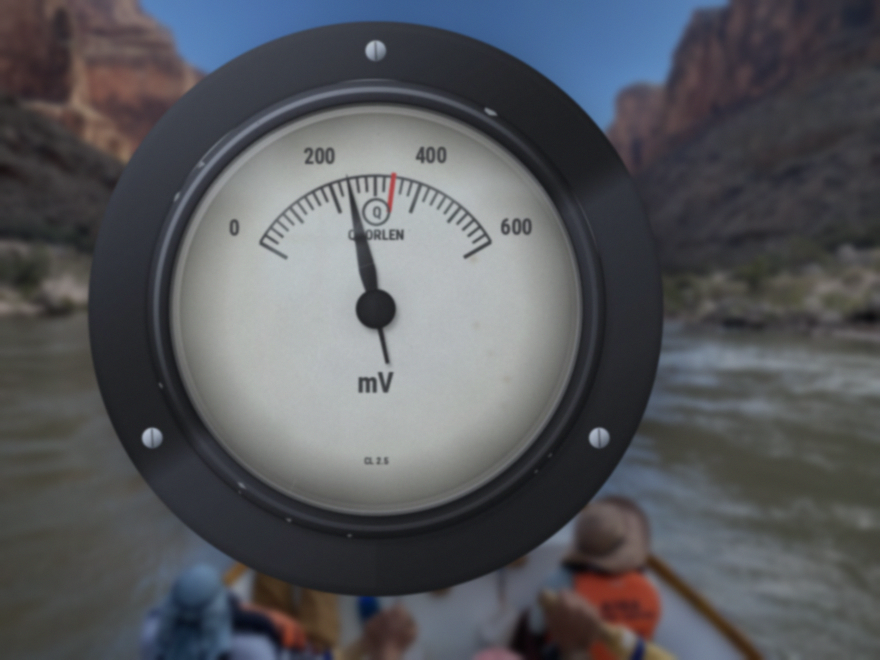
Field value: 240 mV
